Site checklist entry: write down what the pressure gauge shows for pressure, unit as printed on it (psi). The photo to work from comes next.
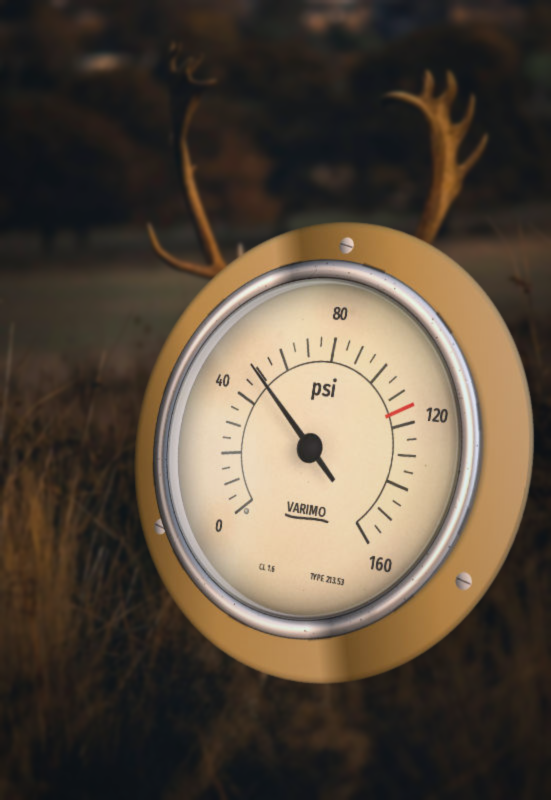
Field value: 50 psi
